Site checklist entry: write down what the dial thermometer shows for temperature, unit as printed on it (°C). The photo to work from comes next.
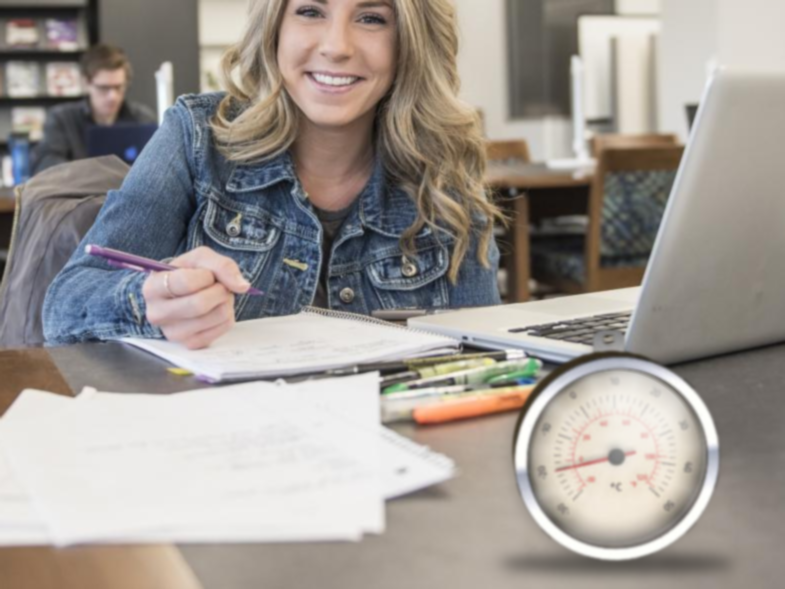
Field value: -20 °C
